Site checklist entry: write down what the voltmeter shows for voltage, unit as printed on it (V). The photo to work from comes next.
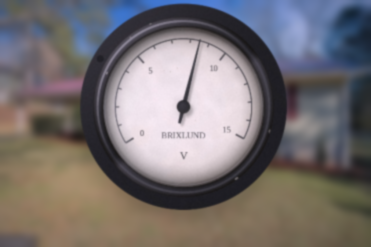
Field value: 8.5 V
